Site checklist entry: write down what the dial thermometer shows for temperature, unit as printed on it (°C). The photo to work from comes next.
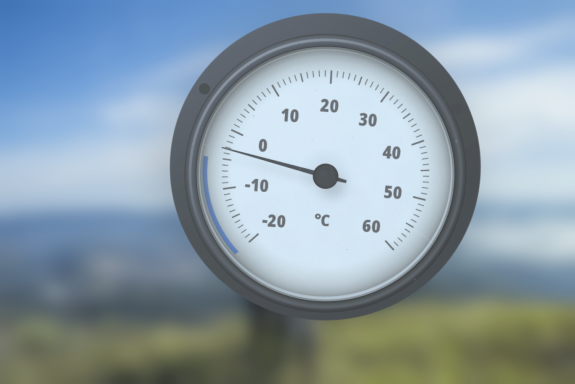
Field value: -3 °C
